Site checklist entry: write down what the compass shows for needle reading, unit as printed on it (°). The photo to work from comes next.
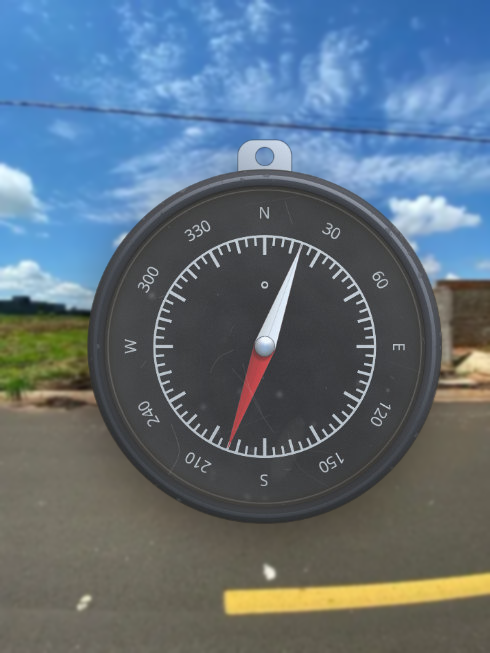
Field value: 200 °
